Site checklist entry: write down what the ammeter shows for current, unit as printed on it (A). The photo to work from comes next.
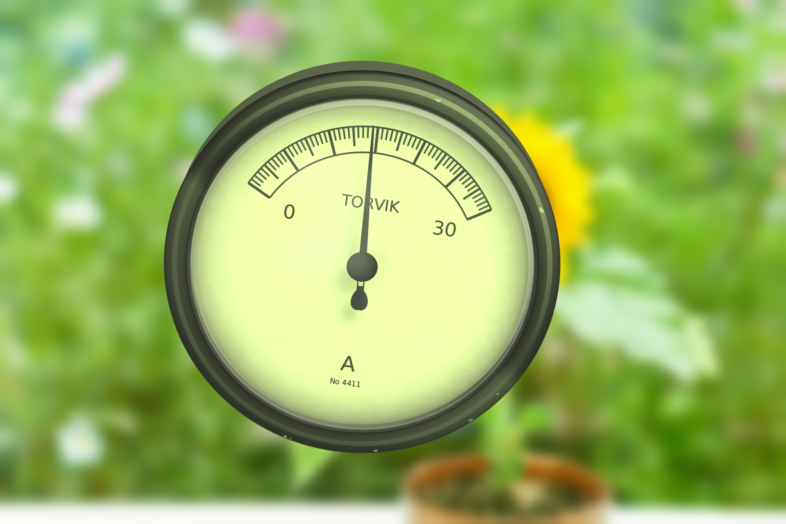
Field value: 14.5 A
